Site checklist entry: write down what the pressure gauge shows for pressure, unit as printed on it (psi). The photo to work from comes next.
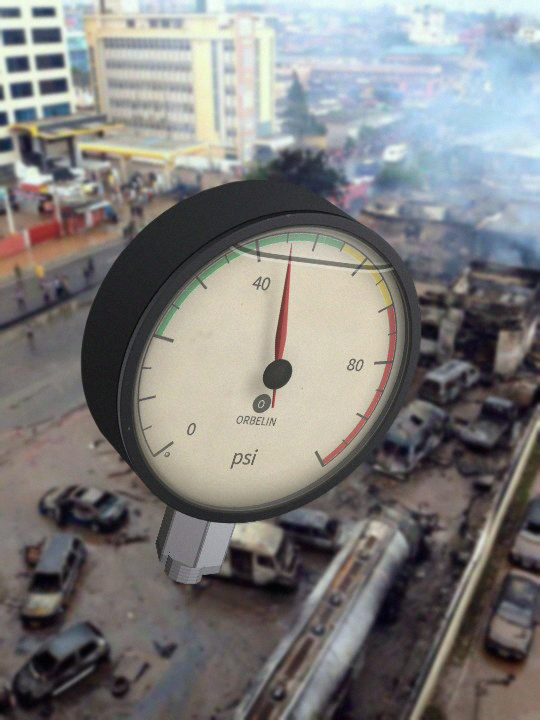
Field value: 45 psi
